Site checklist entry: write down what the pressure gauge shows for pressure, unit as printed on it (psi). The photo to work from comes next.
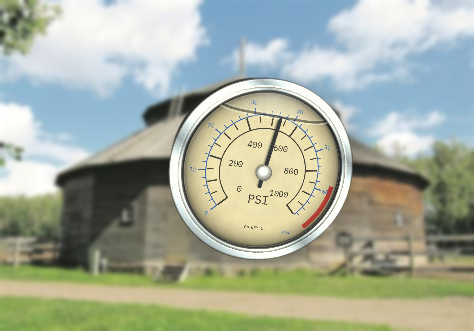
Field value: 525 psi
